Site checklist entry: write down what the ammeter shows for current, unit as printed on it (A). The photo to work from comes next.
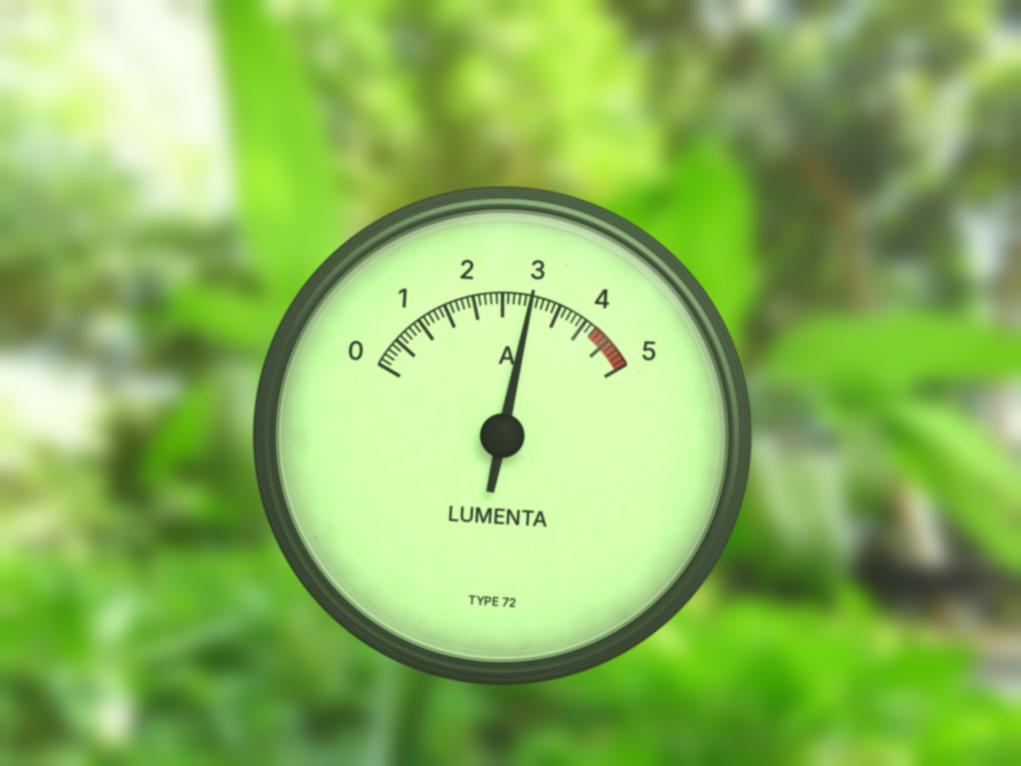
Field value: 3 A
